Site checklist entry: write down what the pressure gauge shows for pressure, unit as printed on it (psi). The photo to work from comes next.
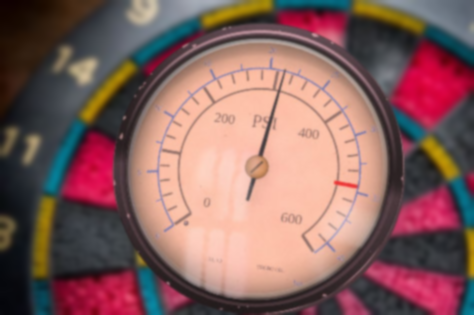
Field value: 310 psi
